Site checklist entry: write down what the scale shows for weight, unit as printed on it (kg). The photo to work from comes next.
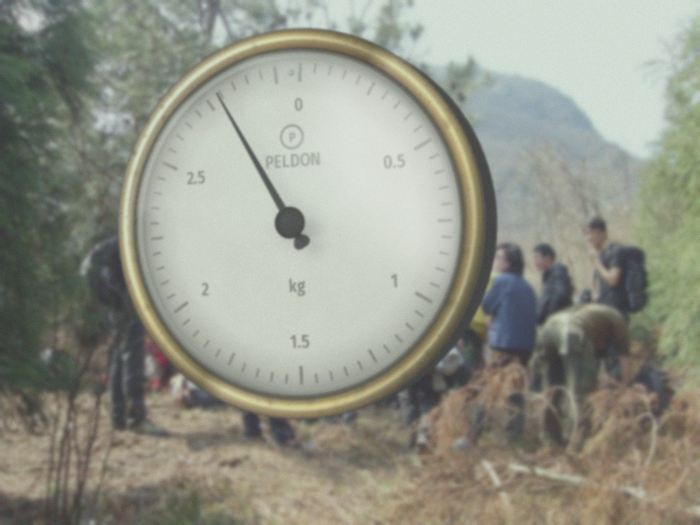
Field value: 2.8 kg
